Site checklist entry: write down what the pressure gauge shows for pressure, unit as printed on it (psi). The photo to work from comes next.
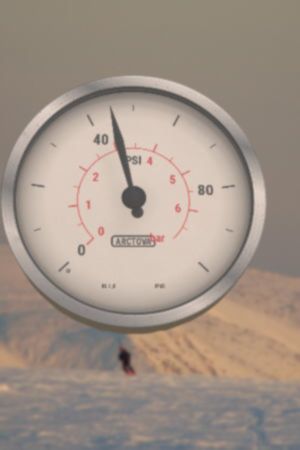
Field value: 45 psi
